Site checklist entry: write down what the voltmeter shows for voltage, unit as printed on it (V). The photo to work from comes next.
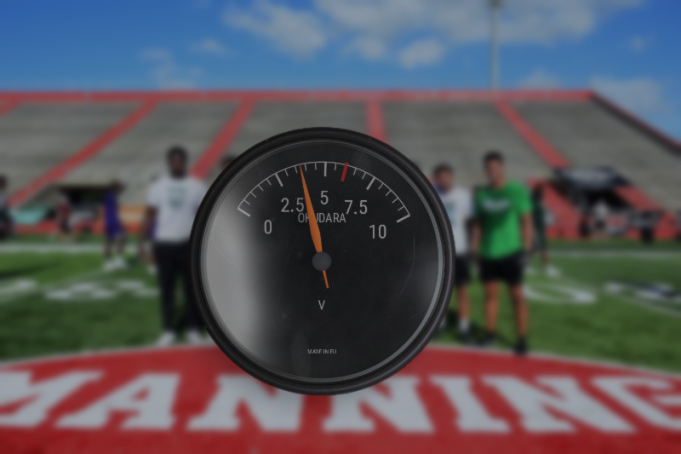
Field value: 3.75 V
